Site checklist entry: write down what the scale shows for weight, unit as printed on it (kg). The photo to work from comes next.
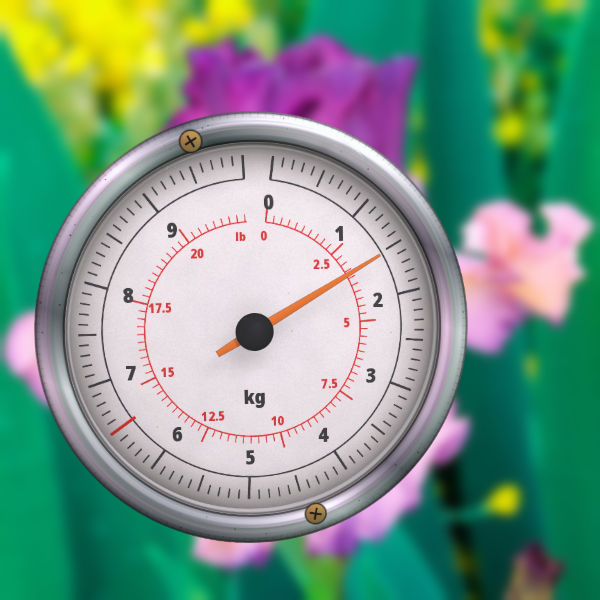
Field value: 1.5 kg
